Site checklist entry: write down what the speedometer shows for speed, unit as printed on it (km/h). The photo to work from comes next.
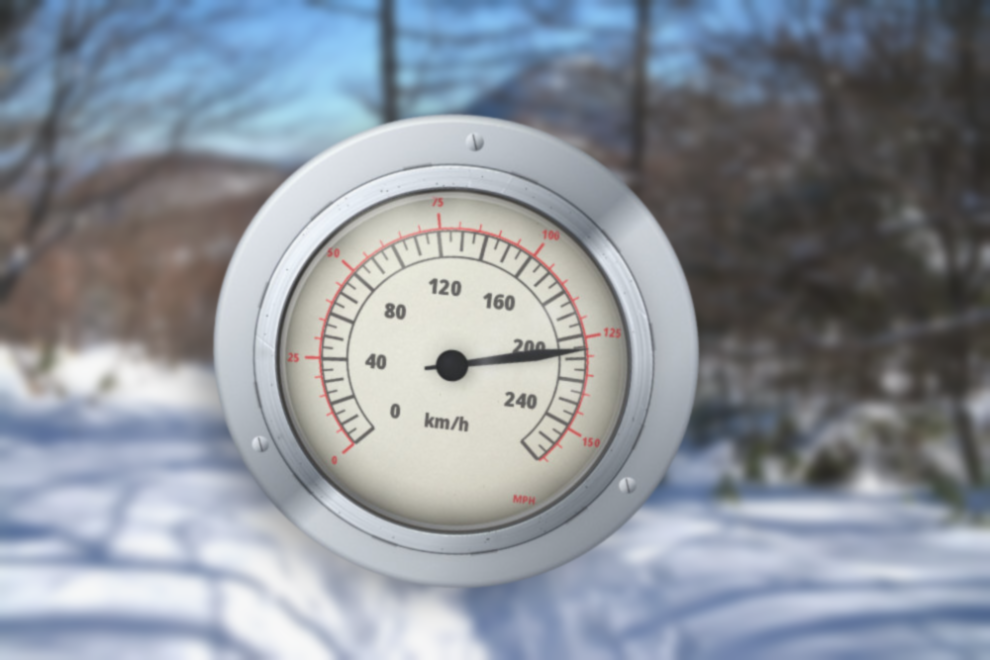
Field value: 205 km/h
